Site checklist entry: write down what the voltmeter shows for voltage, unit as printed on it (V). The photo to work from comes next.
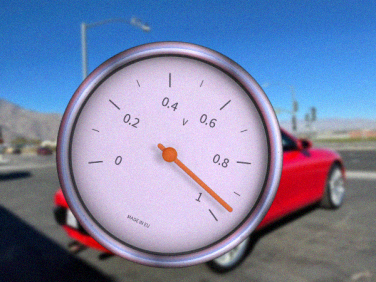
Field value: 0.95 V
